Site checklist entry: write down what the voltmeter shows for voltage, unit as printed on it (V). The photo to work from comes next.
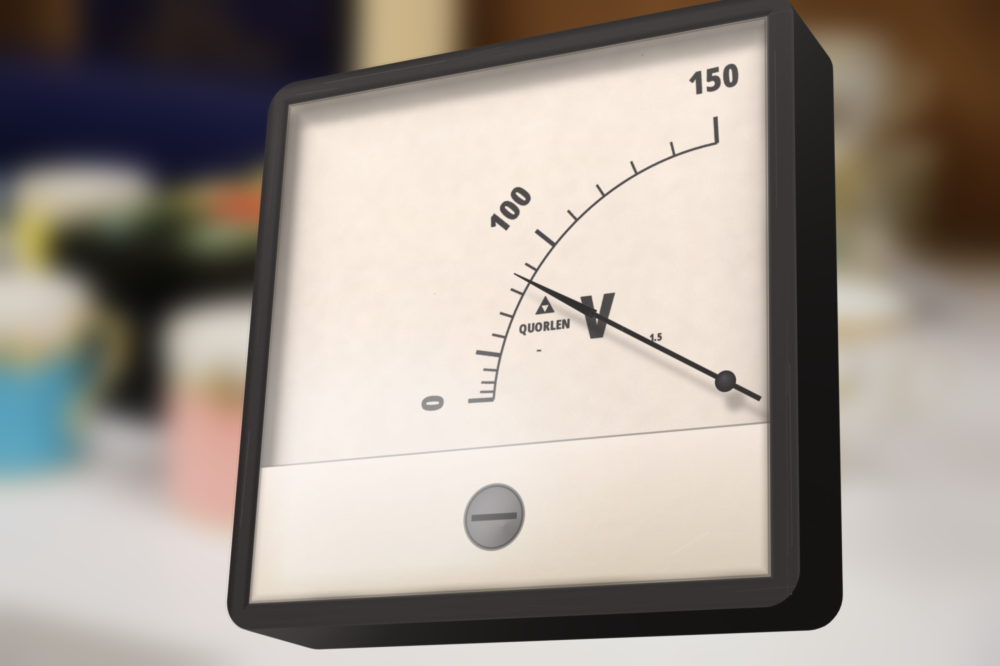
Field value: 85 V
